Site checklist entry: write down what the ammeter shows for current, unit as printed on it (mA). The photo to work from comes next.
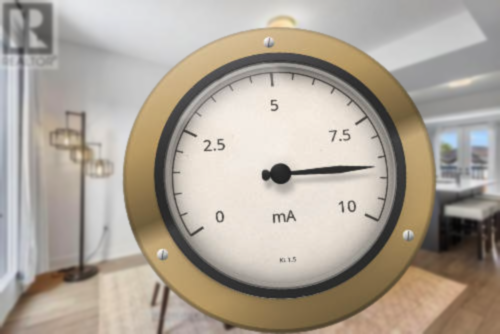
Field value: 8.75 mA
